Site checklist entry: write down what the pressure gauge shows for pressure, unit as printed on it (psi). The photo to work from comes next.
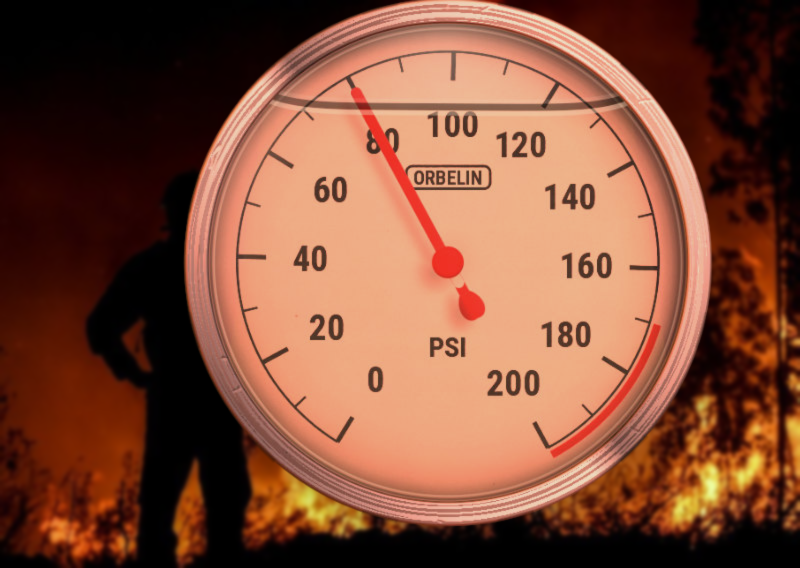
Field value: 80 psi
